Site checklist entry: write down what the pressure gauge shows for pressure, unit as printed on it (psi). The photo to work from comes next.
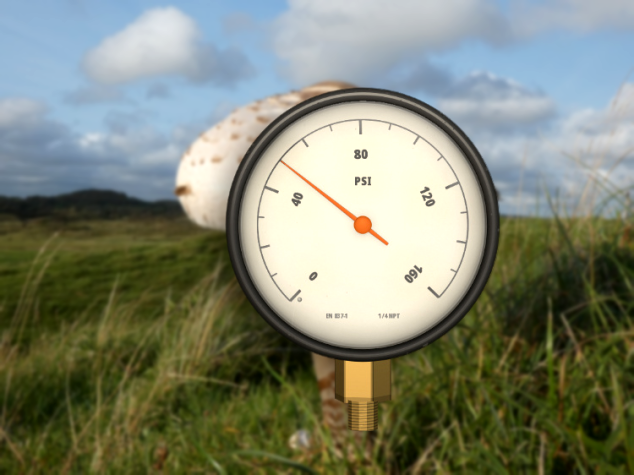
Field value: 50 psi
